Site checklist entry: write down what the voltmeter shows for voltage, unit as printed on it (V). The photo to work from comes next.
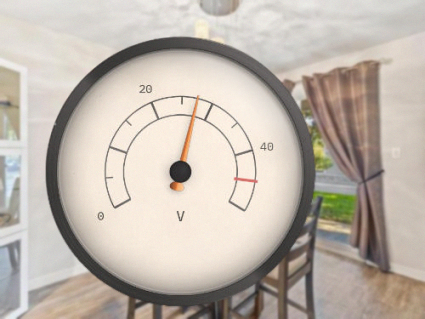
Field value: 27.5 V
